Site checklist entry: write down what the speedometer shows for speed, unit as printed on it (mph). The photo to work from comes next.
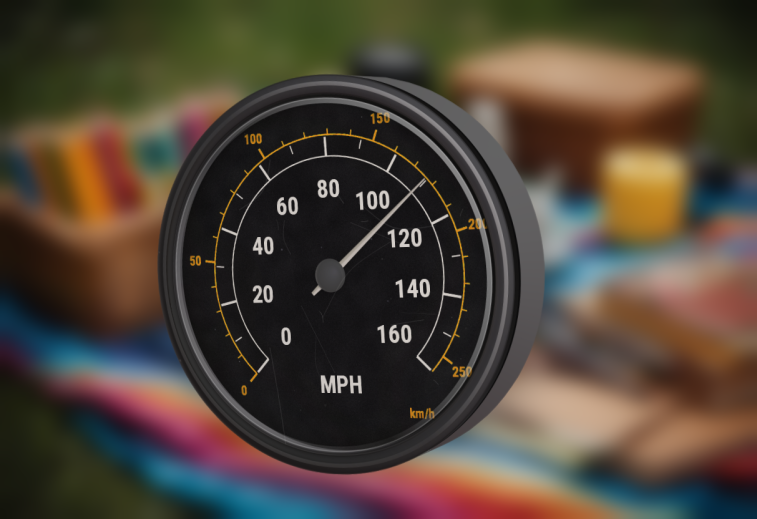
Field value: 110 mph
